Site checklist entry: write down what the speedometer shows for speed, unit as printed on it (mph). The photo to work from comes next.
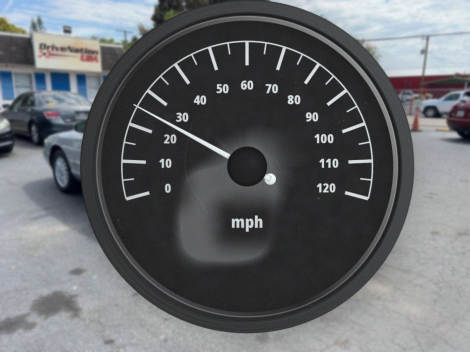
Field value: 25 mph
